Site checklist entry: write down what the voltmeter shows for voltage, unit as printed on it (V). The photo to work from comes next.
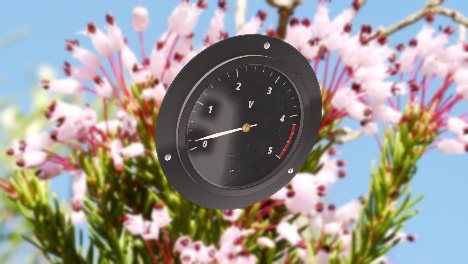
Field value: 0.2 V
